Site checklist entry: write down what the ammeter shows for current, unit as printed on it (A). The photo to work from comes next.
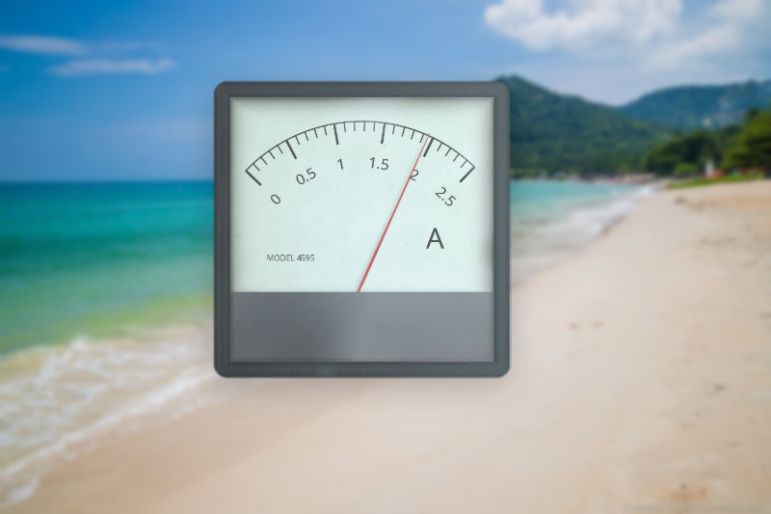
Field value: 1.95 A
